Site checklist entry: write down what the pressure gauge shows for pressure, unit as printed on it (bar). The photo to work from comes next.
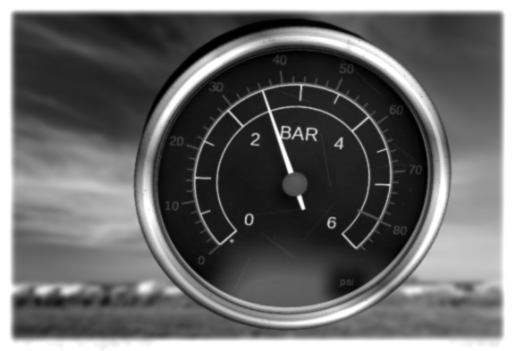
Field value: 2.5 bar
